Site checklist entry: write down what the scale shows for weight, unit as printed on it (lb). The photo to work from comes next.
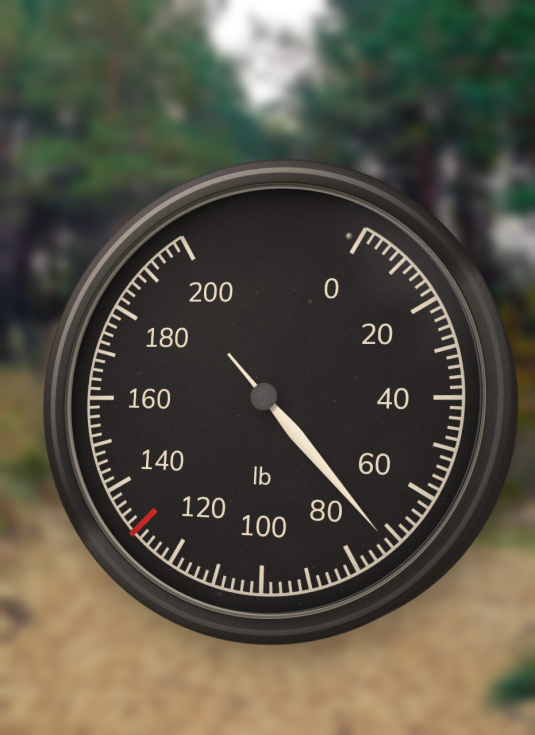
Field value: 72 lb
